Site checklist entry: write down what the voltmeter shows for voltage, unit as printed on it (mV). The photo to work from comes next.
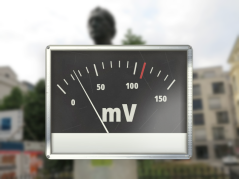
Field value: 25 mV
